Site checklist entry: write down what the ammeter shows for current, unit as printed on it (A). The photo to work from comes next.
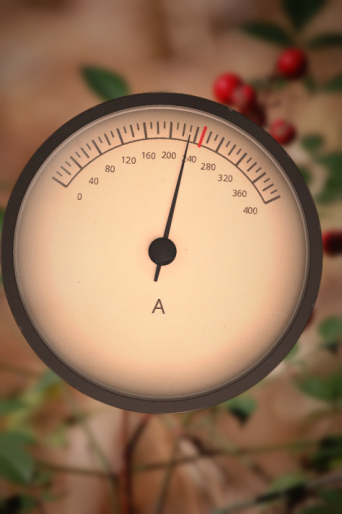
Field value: 230 A
